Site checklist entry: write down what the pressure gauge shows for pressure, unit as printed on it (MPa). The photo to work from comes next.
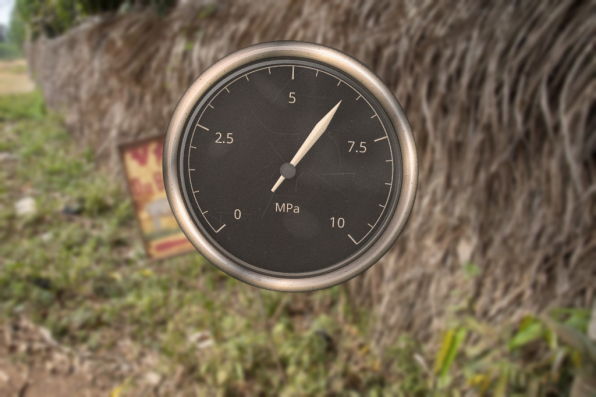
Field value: 6.25 MPa
